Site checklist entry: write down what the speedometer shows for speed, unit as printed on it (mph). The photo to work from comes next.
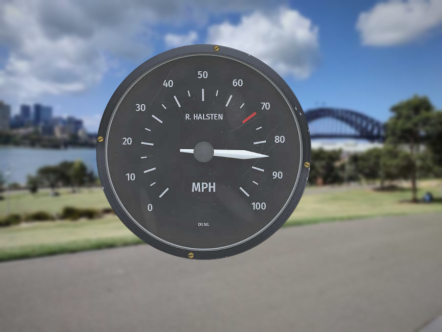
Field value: 85 mph
